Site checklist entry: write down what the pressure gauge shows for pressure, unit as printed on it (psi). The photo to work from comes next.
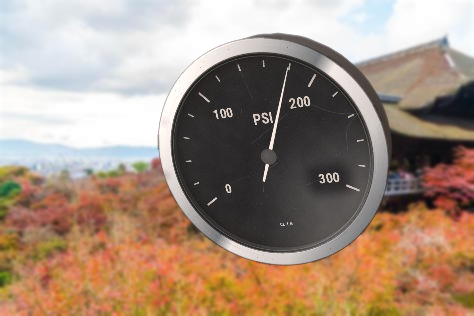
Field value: 180 psi
